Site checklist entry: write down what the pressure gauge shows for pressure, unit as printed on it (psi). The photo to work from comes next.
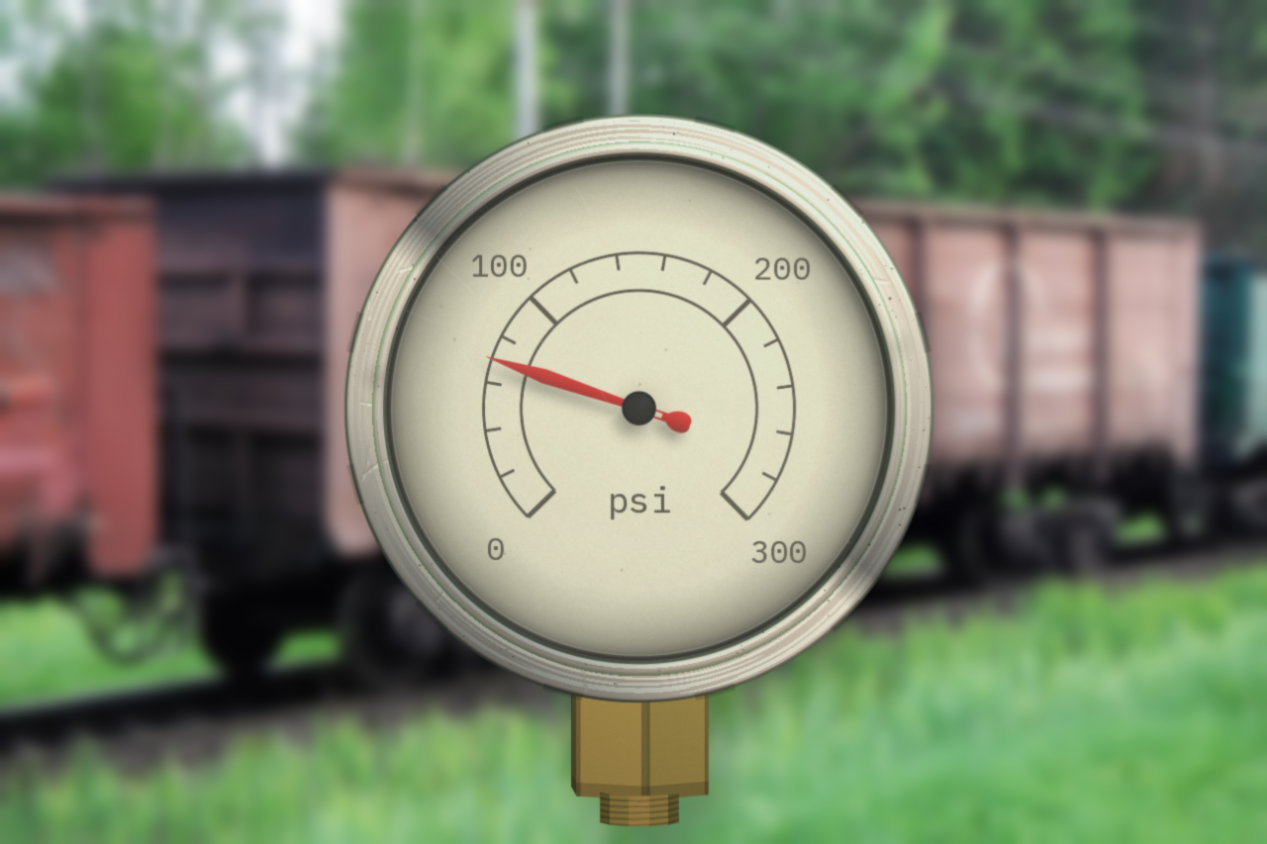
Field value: 70 psi
